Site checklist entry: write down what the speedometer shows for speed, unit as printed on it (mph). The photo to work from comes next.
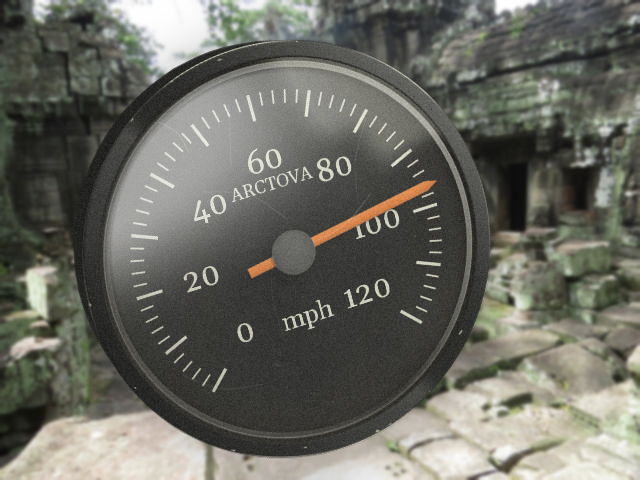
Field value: 96 mph
